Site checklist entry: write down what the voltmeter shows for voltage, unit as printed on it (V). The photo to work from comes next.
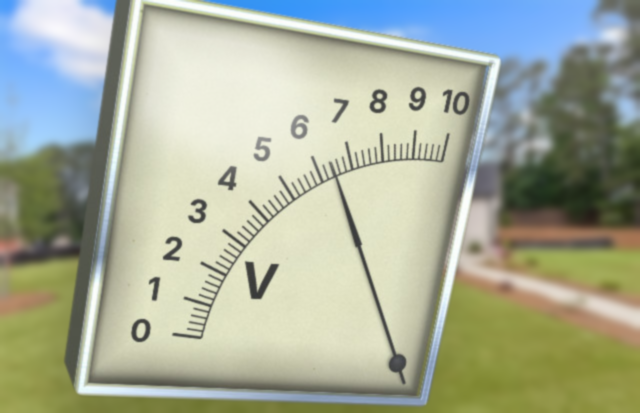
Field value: 6.4 V
